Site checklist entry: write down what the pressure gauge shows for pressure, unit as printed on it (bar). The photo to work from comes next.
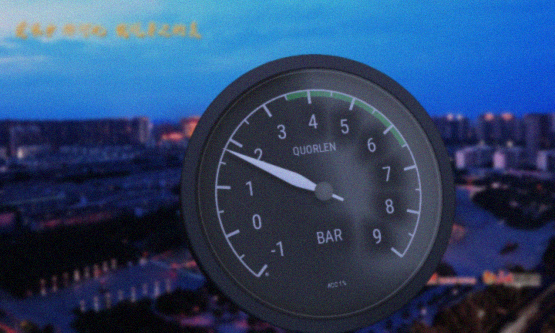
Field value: 1.75 bar
